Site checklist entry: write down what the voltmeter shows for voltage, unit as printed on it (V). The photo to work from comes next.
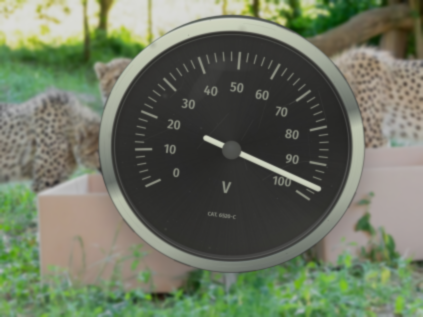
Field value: 96 V
